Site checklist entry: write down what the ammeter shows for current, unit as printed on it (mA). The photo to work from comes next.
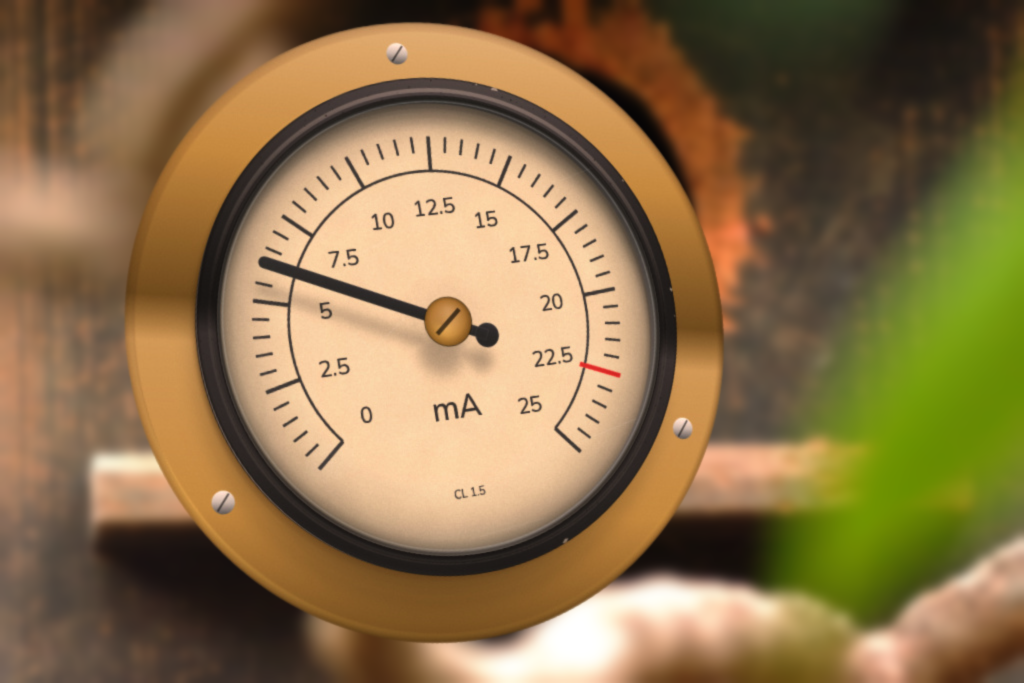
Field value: 6 mA
